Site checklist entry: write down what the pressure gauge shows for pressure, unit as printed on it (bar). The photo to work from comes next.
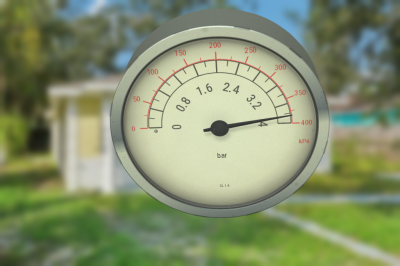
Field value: 3.8 bar
